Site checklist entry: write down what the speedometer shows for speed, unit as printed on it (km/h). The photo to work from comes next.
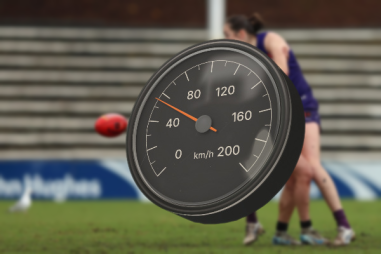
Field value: 55 km/h
